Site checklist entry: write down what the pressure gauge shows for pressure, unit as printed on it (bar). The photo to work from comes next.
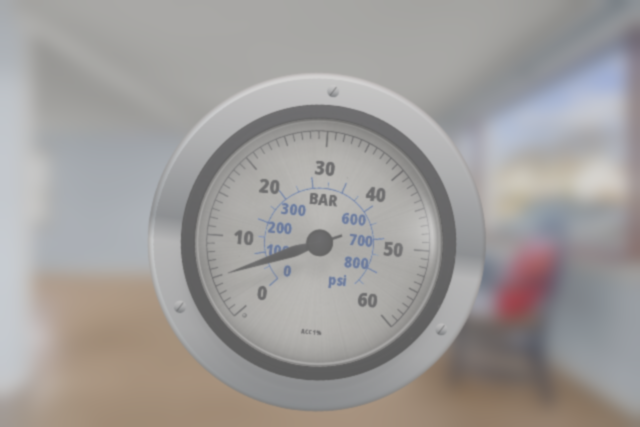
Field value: 5 bar
